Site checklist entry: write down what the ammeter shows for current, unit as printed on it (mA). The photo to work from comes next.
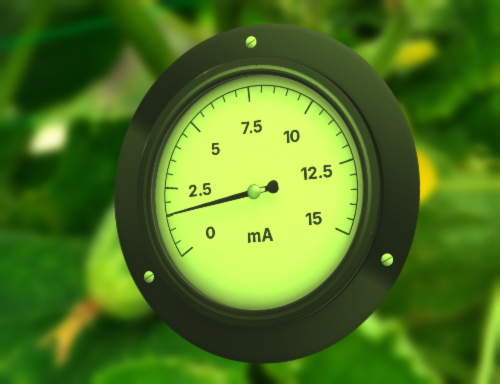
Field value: 1.5 mA
